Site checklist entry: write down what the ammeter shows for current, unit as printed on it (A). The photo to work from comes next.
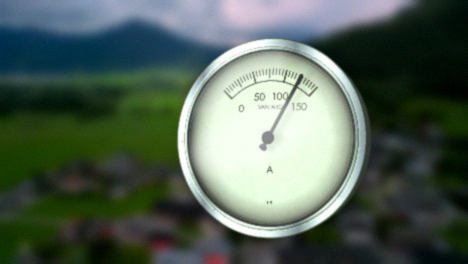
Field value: 125 A
